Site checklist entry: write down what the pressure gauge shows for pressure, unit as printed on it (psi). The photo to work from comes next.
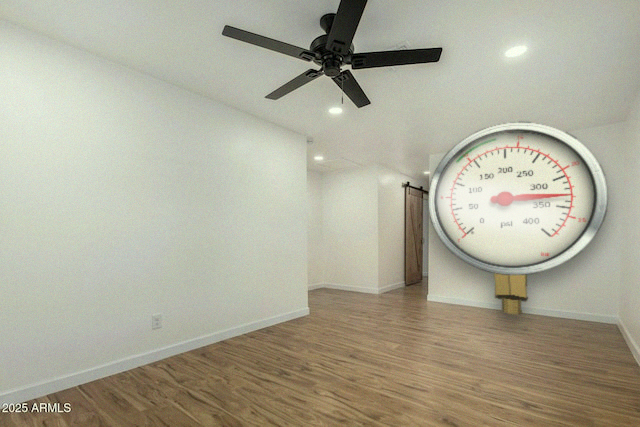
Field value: 330 psi
